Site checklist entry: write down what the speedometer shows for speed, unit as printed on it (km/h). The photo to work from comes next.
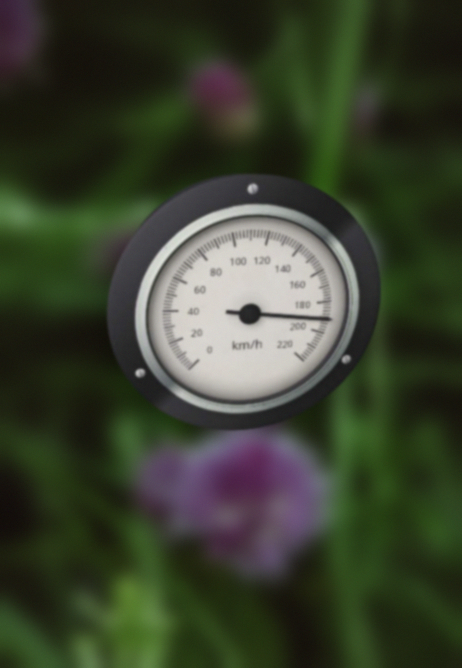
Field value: 190 km/h
